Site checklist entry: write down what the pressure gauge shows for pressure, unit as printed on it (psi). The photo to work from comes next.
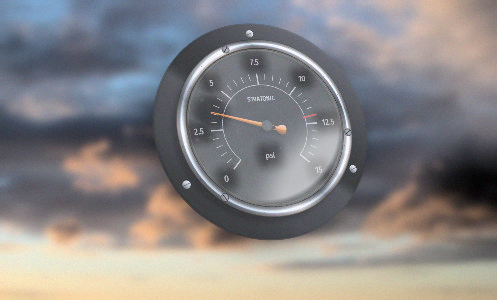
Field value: 3.5 psi
